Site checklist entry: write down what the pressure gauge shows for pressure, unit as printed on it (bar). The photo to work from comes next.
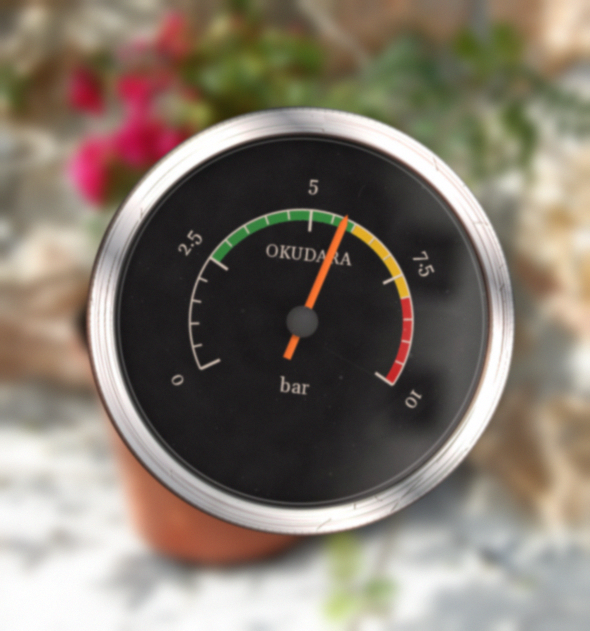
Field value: 5.75 bar
